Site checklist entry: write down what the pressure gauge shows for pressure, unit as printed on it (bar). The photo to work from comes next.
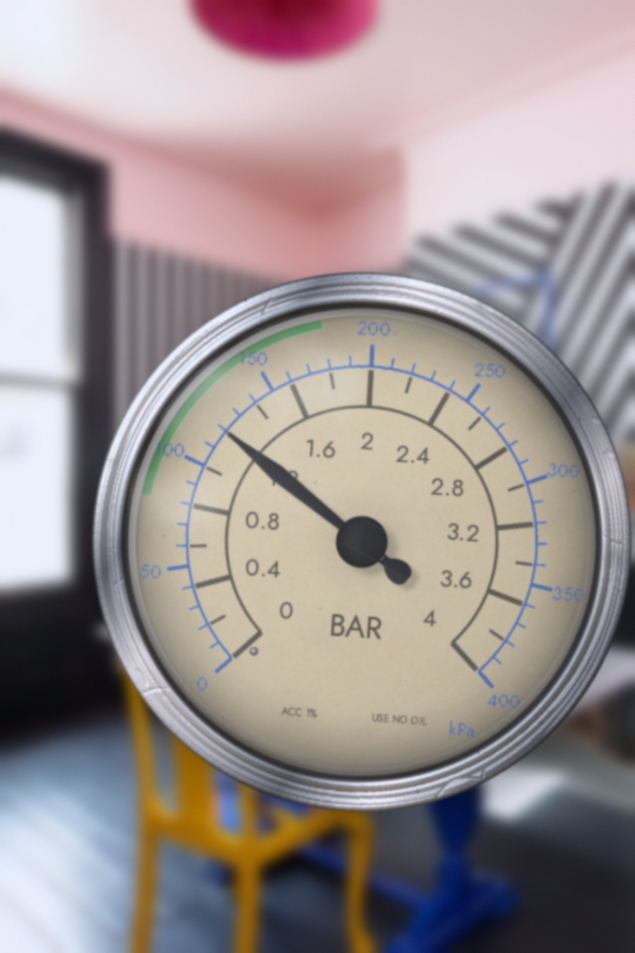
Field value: 1.2 bar
